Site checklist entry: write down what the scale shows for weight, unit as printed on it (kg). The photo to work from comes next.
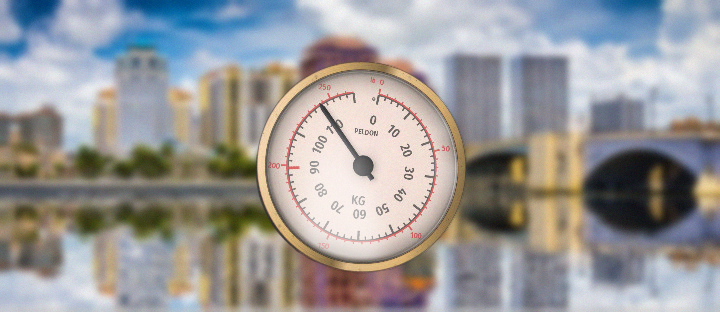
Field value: 110 kg
